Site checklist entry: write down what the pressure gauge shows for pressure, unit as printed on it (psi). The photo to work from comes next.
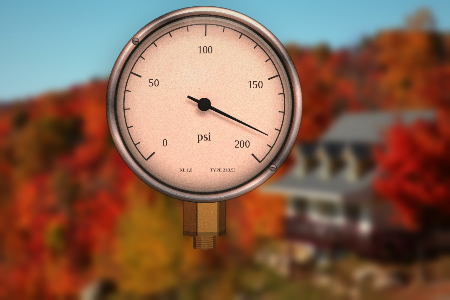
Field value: 185 psi
